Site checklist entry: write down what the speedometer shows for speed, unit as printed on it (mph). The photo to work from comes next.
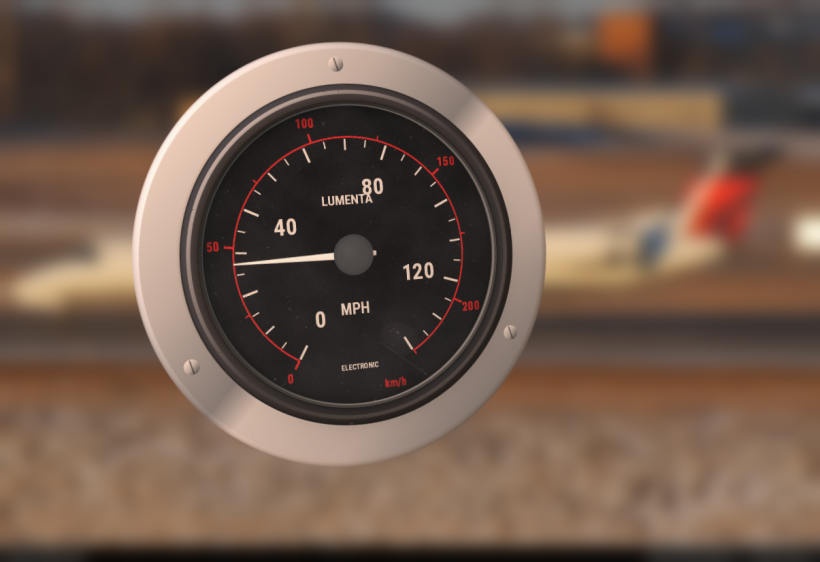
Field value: 27.5 mph
